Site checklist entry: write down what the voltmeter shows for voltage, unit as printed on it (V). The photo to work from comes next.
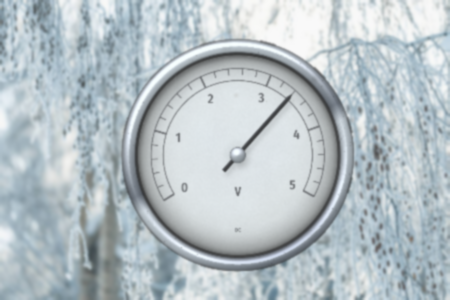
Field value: 3.4 V
